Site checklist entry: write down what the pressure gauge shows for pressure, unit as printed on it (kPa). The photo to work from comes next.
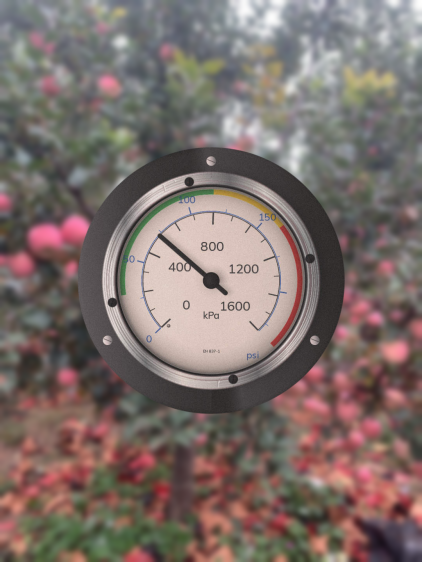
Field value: 500 kPa
